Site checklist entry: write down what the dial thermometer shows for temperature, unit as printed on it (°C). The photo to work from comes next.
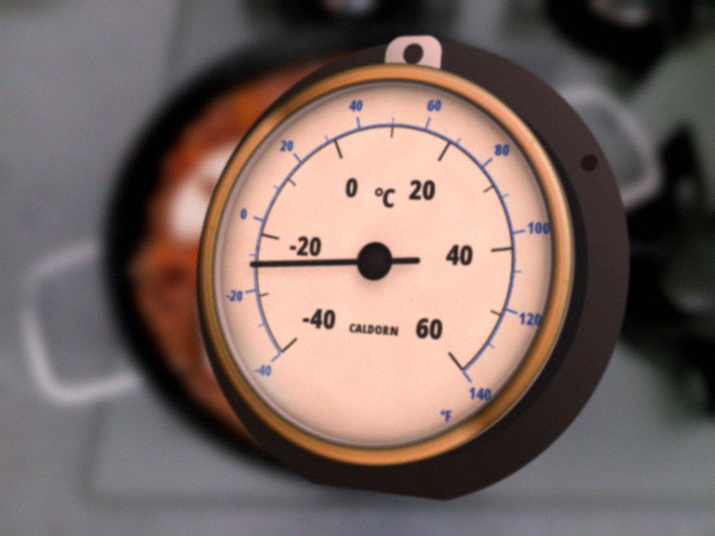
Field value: -25 °C
